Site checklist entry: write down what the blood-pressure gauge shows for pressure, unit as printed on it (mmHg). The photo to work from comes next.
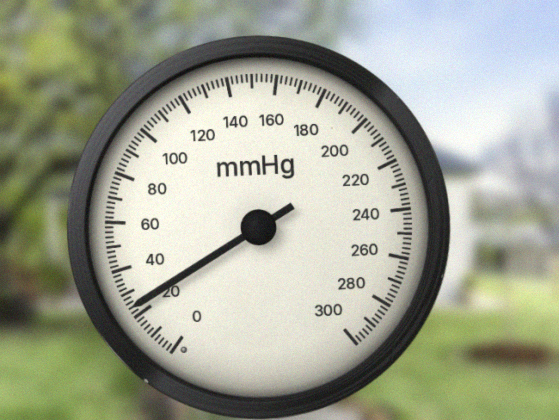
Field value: 24 mmHg
